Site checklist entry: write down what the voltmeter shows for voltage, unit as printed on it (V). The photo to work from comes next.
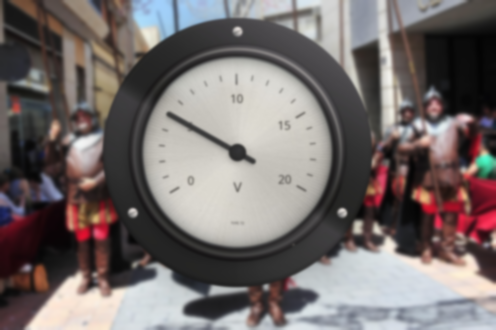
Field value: 5 V
